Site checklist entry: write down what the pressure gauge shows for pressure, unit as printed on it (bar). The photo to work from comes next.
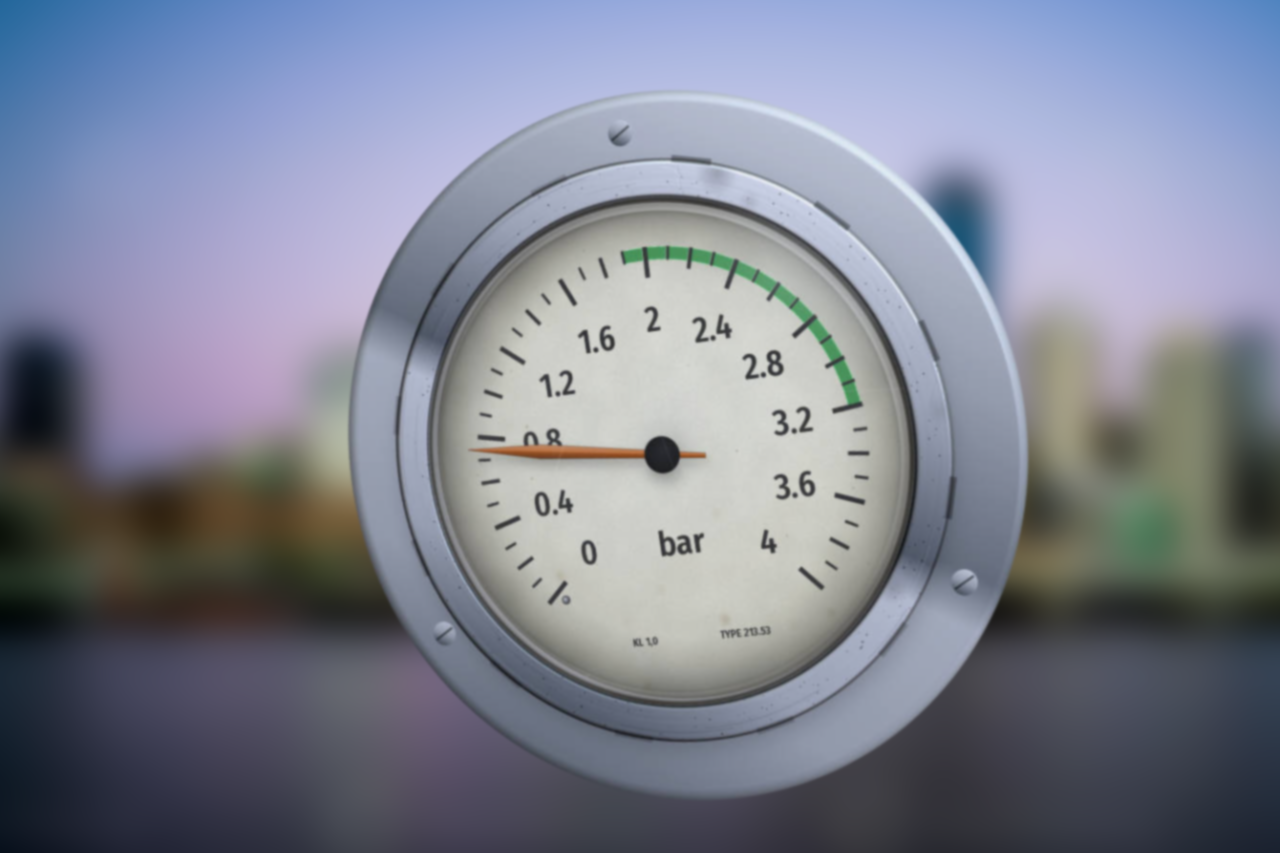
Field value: 0.75 bar
